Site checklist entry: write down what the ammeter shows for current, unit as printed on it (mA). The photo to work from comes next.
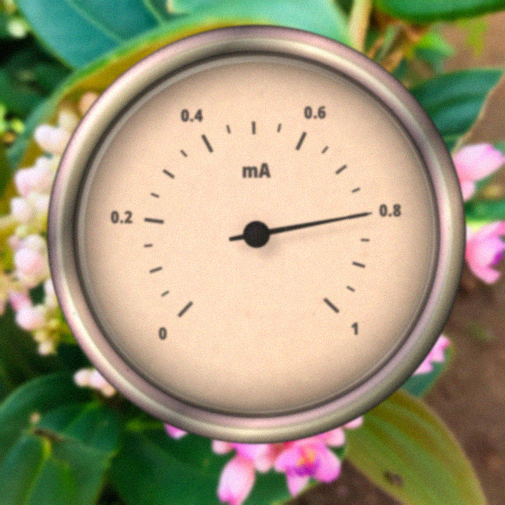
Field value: 0.8 mA
